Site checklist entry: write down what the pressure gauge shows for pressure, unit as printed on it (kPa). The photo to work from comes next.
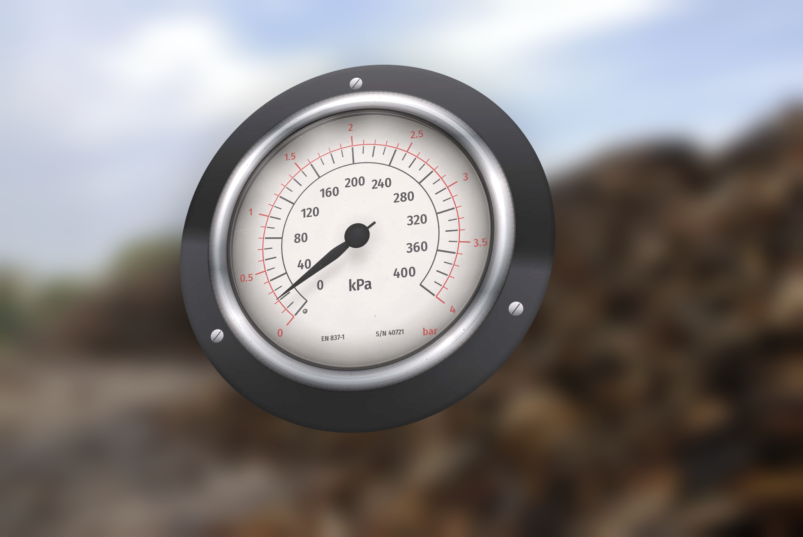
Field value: 20 kPa
